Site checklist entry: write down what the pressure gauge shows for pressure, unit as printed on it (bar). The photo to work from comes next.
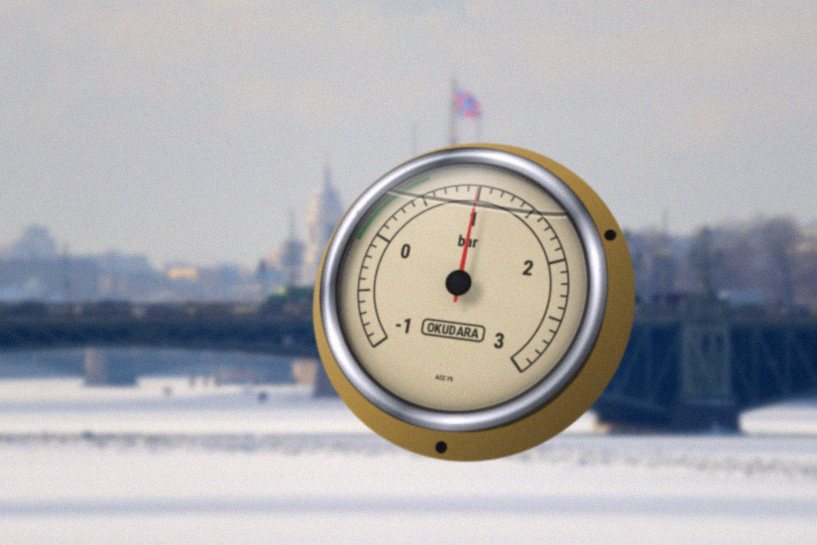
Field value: 1 bar
